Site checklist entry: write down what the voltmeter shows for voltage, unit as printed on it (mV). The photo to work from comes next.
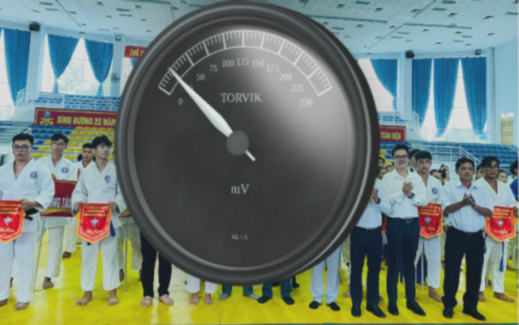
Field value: 25 mV
